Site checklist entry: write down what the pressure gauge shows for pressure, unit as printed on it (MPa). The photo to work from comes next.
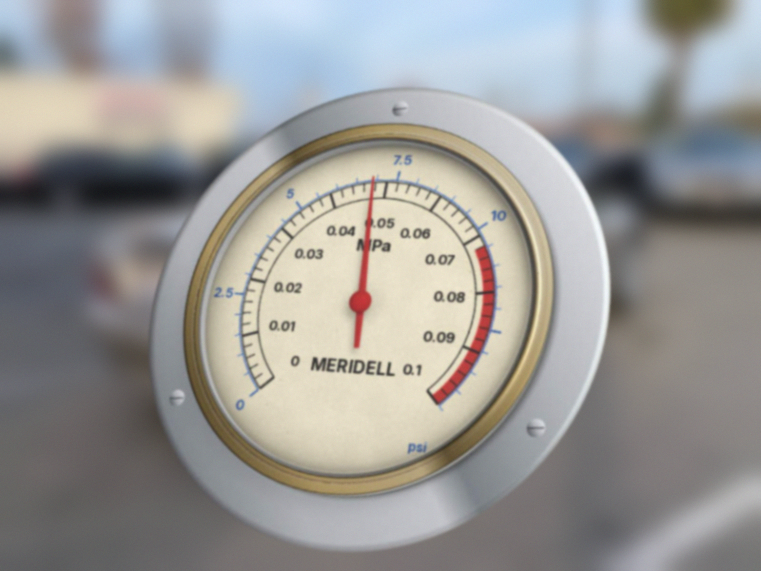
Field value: 0.048 MPa
